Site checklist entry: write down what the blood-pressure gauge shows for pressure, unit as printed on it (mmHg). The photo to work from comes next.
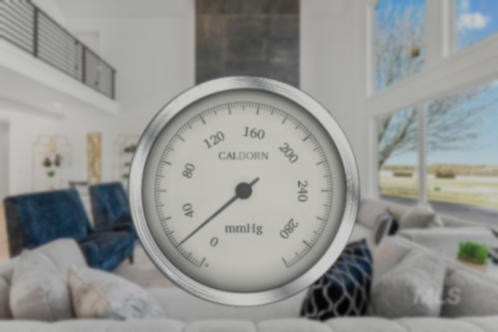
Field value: 20 mmHg
